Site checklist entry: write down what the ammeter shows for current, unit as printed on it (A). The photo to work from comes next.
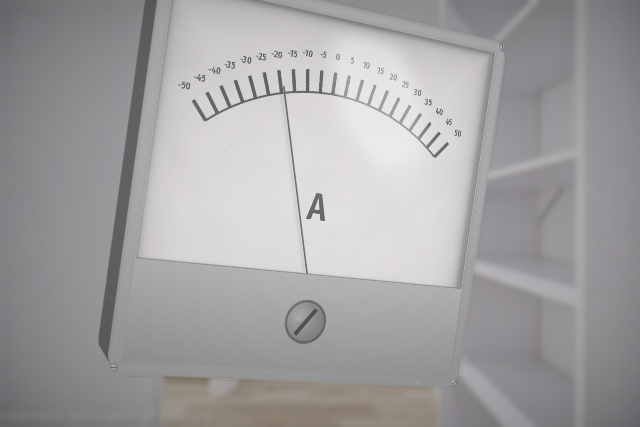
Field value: -20 A
